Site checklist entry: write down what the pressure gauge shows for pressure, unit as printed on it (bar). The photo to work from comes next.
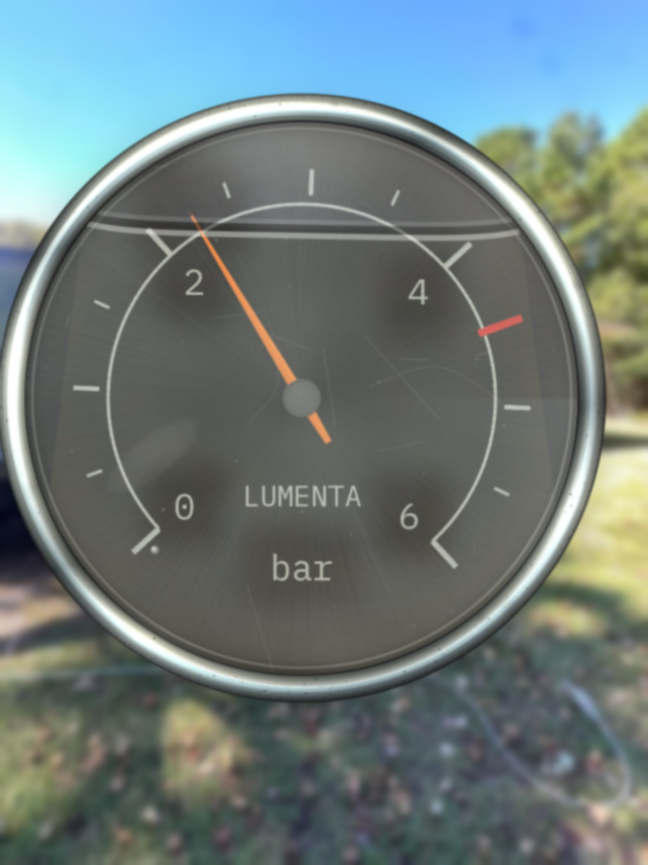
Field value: 2.25 bar
